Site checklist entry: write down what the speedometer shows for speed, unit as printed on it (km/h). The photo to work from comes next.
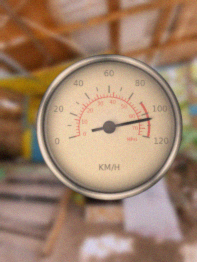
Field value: 105 km/h
